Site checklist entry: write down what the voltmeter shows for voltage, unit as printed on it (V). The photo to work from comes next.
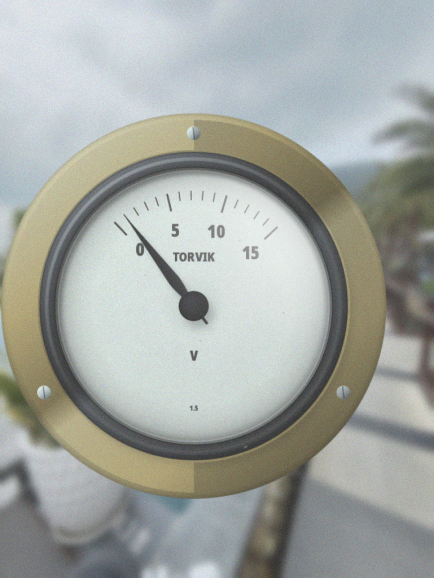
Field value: 1 V
